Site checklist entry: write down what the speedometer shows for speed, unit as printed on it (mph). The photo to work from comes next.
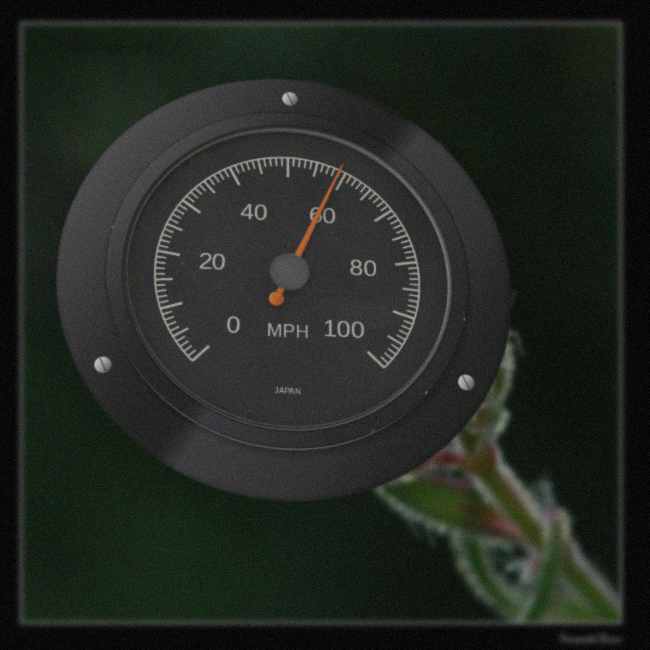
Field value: 59 mph
